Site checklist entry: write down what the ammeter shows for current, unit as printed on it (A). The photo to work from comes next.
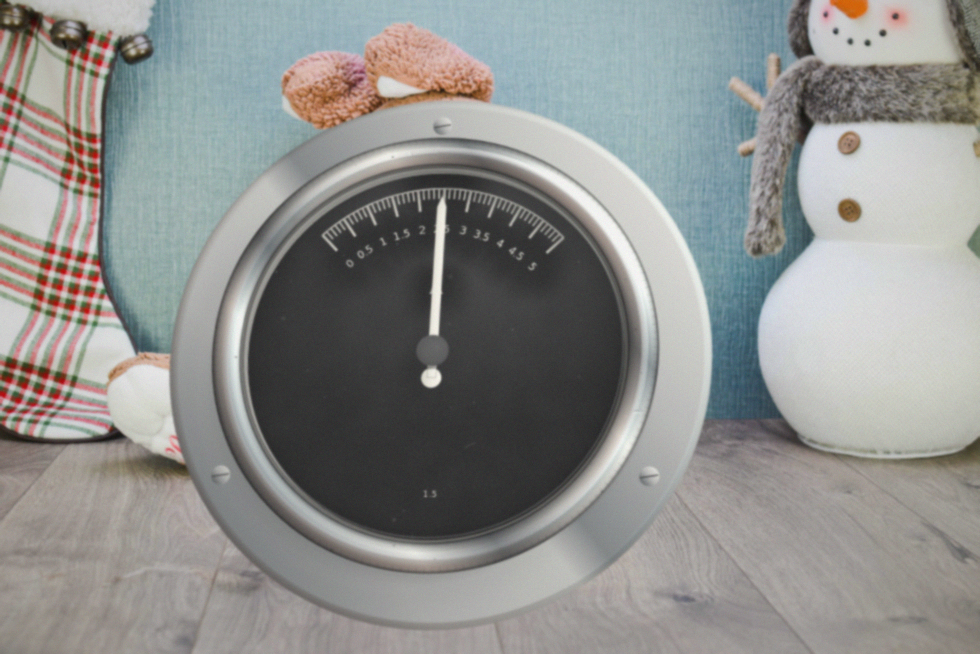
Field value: 2.5 A
